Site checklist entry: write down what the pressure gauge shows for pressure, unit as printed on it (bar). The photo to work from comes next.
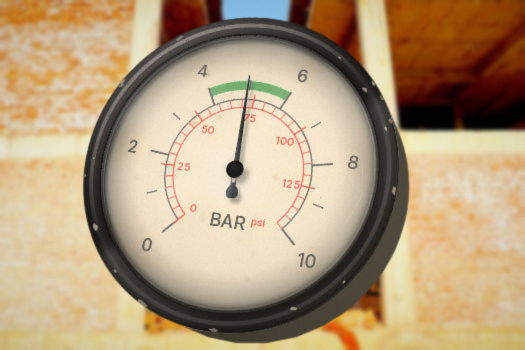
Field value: 5 bar
